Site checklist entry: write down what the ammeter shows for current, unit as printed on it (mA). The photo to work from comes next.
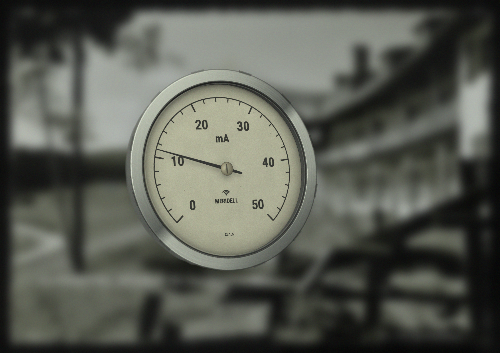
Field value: 11 mA
